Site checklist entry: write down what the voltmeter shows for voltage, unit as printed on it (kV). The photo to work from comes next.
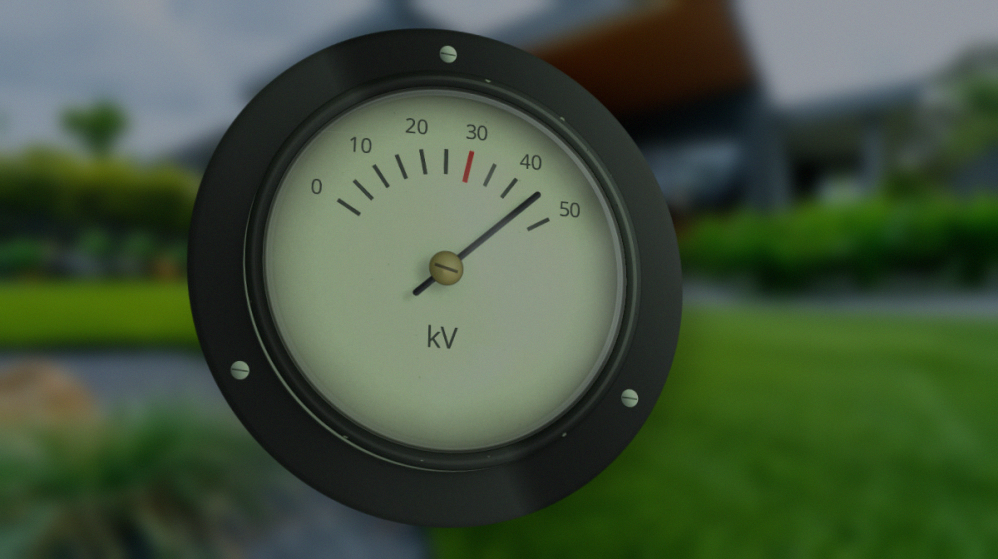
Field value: 45 kV
